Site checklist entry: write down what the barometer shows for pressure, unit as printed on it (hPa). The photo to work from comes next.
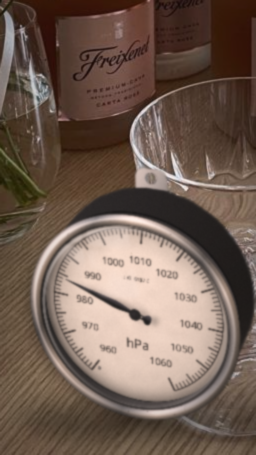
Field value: 985 hPa
